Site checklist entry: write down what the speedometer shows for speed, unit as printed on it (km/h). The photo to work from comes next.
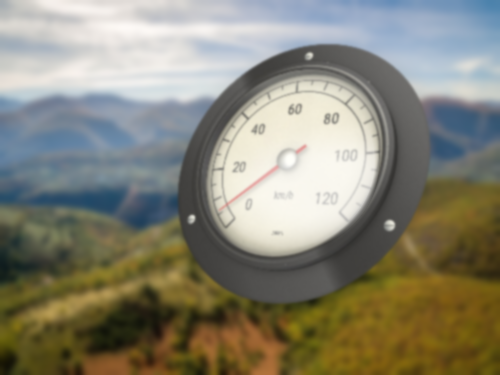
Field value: 5 km/h
